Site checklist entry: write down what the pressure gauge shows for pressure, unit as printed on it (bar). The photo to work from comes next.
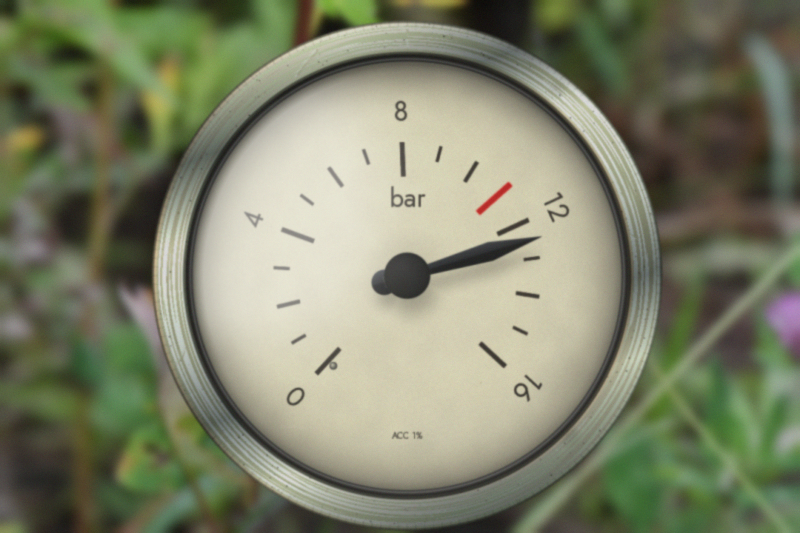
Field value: 12.5 bar
